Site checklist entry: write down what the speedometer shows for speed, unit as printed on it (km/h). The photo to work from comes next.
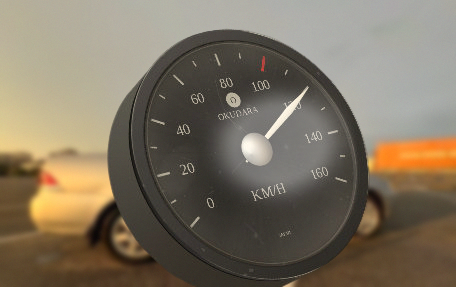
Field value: 120 km/h
